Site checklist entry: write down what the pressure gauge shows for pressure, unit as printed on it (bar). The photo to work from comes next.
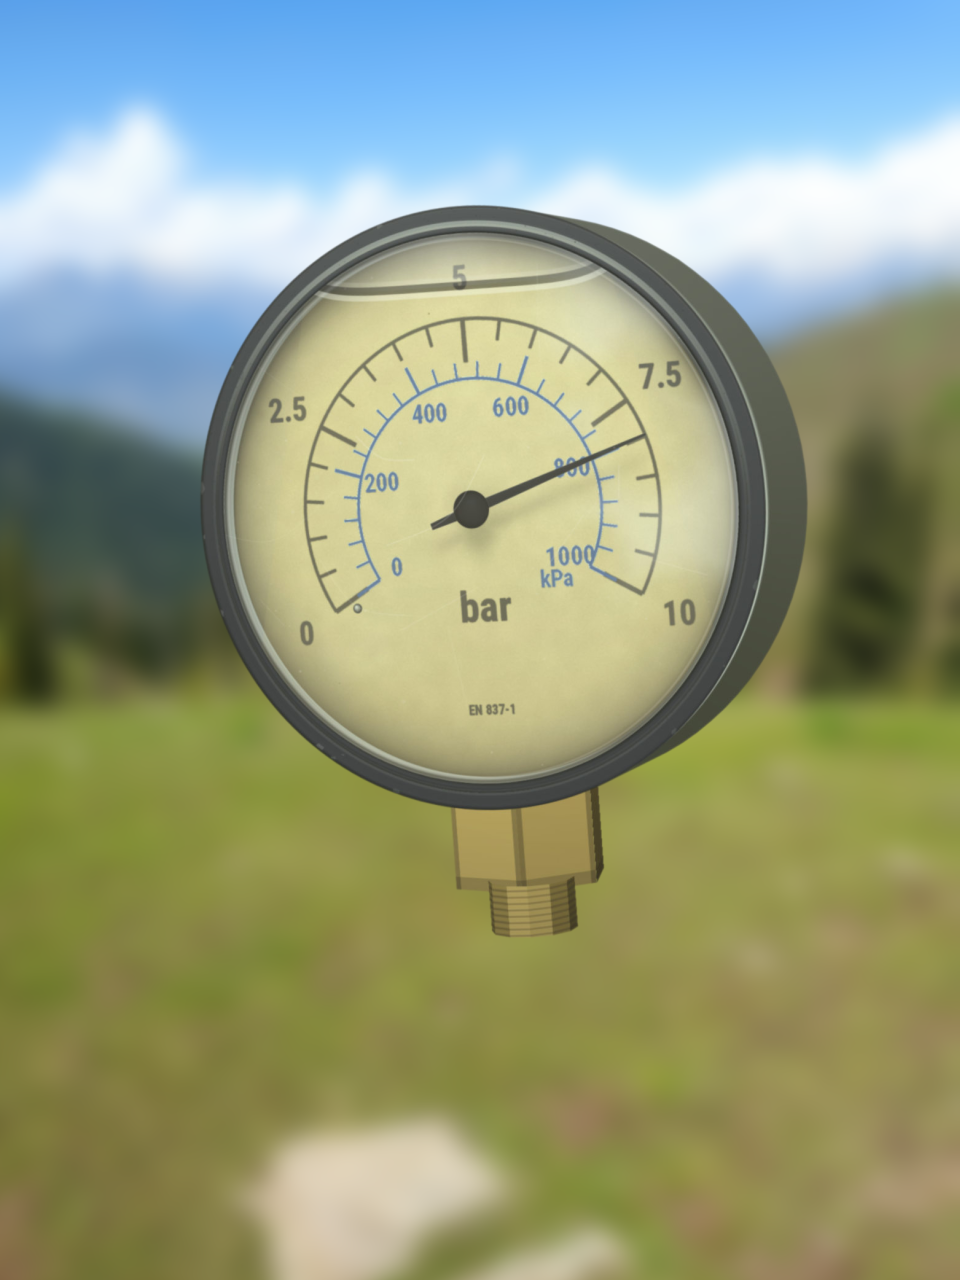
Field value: 8 bar
